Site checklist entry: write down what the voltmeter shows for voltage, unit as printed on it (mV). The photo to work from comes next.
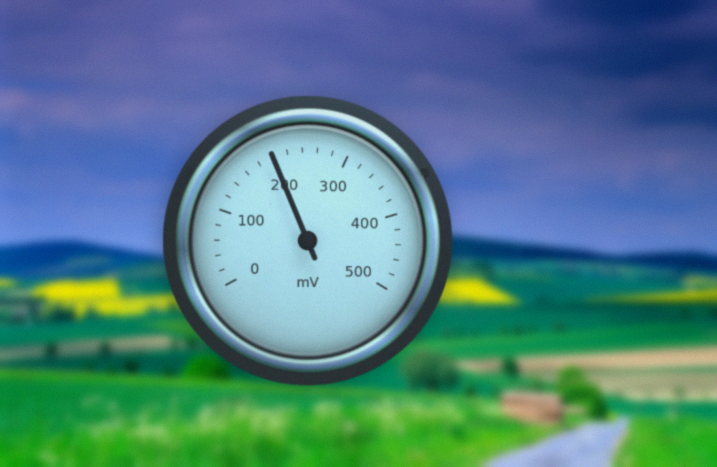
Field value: 200 mV
